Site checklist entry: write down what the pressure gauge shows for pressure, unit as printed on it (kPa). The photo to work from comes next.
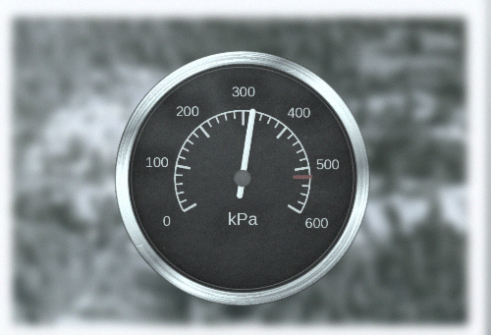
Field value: 320 kPa
